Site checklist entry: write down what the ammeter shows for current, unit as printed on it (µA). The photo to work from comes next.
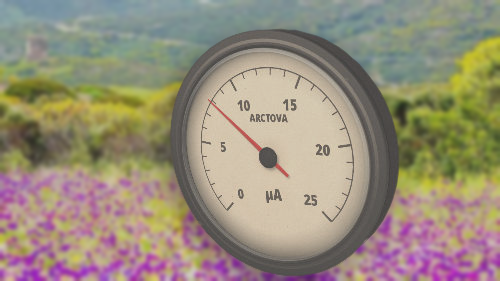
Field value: 8 µA
